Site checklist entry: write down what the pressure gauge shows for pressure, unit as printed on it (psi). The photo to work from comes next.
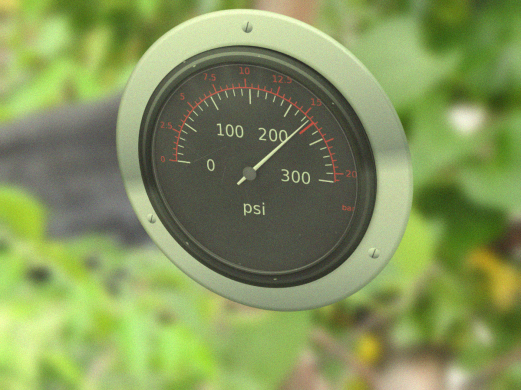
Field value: 225 psi
